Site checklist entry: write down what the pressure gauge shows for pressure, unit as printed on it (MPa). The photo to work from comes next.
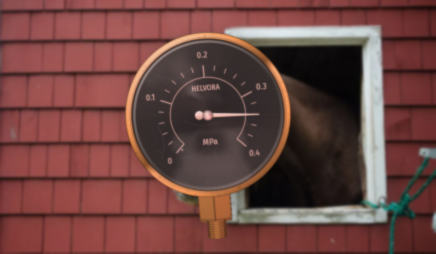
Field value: 0.34 MPa
